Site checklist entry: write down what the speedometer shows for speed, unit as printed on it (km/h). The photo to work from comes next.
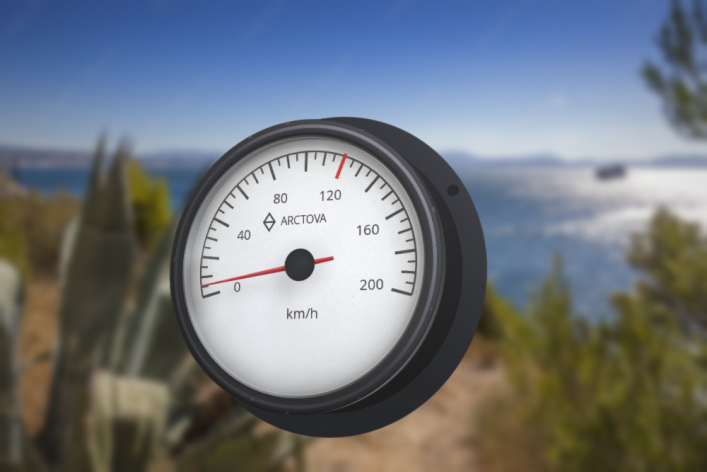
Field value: 5 km/h
